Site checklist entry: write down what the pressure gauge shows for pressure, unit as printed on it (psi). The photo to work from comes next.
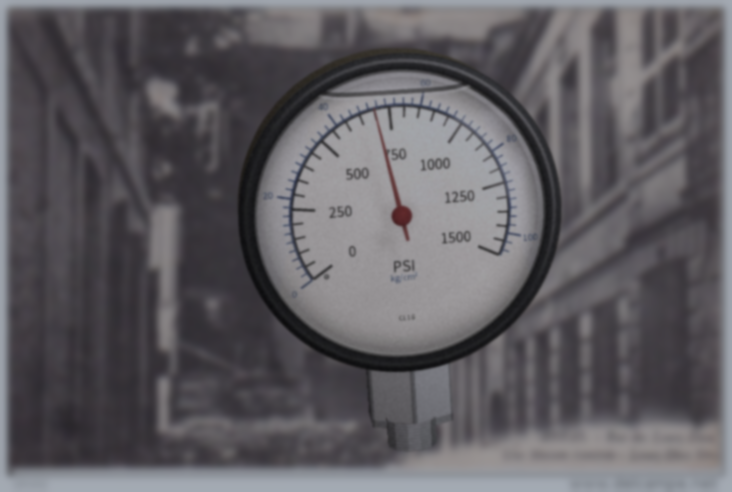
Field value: 700 psi
